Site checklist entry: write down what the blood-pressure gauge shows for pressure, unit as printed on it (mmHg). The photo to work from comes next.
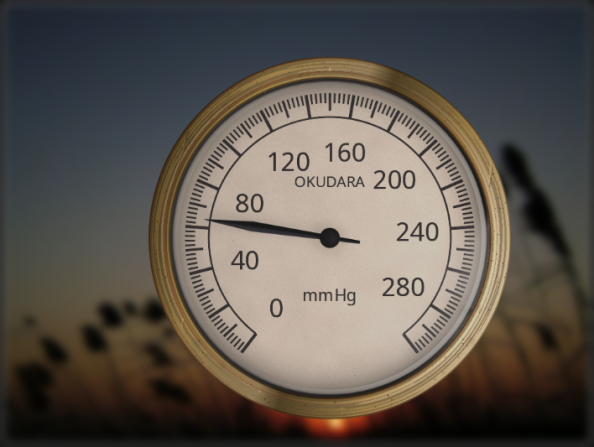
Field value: 64 mmHg
